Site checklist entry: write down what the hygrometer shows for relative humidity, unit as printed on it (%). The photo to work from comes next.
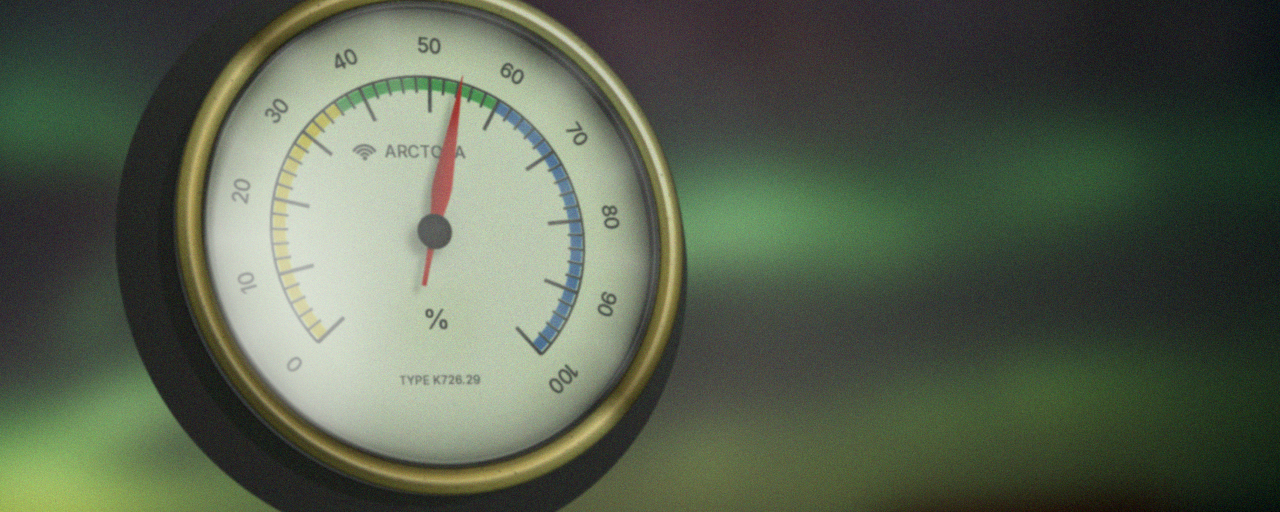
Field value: 54 %
